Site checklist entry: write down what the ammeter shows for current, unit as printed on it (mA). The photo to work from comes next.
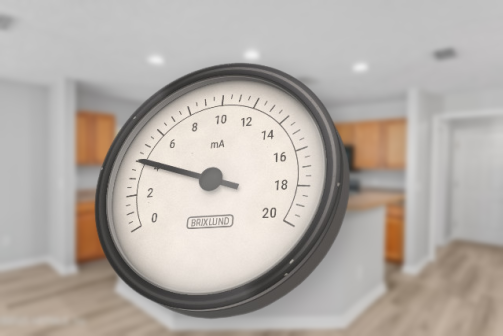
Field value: 4 mA
